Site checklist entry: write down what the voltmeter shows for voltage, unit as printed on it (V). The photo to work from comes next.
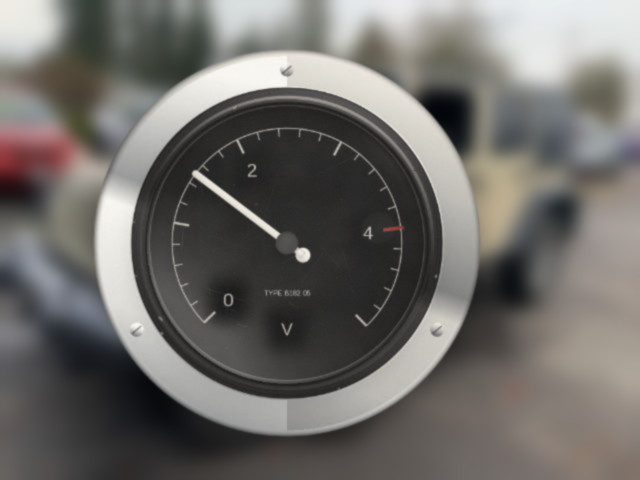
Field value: 1.5 V
